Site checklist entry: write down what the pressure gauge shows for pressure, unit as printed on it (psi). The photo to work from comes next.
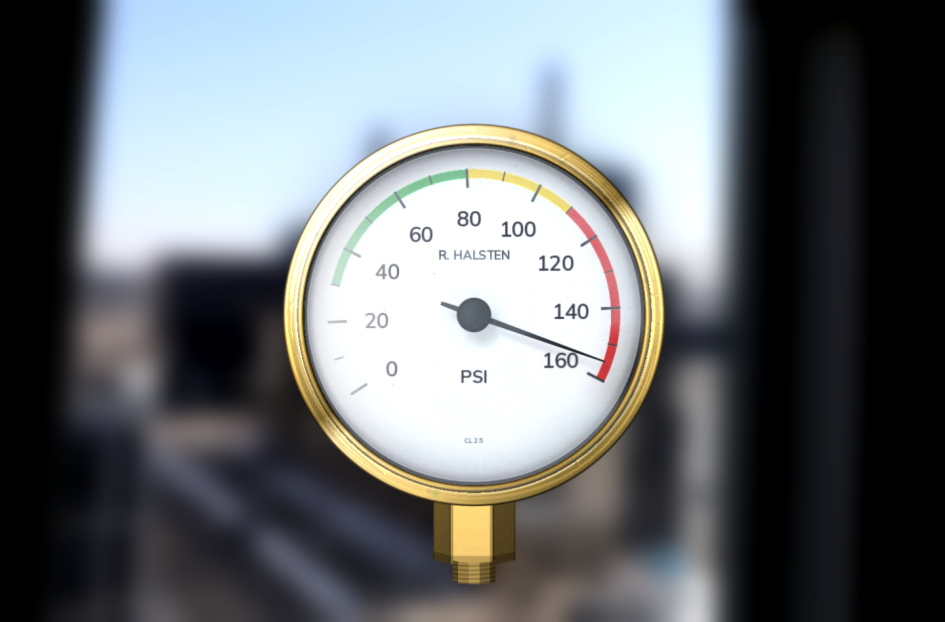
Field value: 155 psi
